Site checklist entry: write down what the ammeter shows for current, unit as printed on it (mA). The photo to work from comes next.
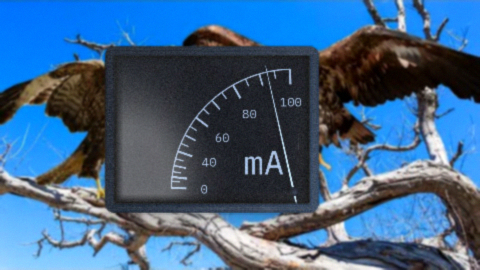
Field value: 92.5 mA
